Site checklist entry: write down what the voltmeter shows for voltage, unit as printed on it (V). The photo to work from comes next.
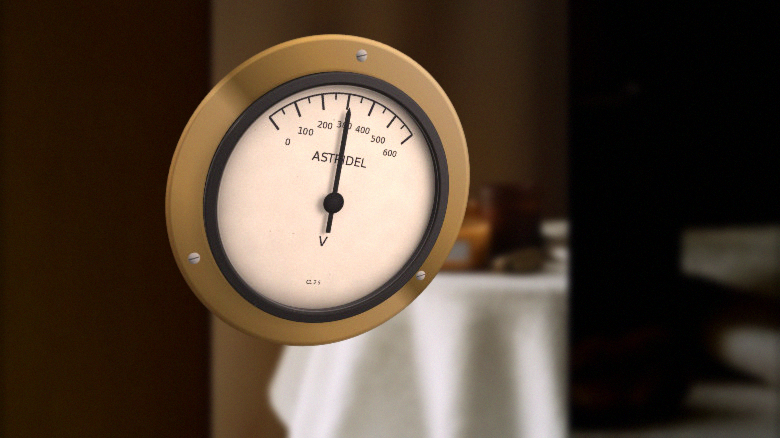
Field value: 300 V
